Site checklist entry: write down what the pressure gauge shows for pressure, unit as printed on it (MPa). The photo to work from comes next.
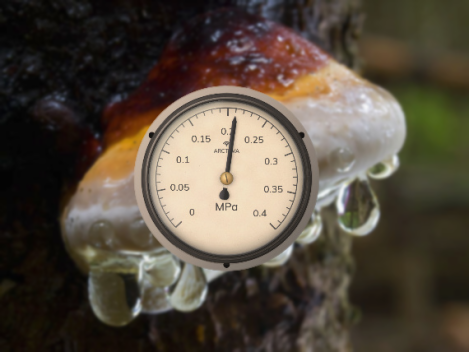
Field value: 0.21 MPa
